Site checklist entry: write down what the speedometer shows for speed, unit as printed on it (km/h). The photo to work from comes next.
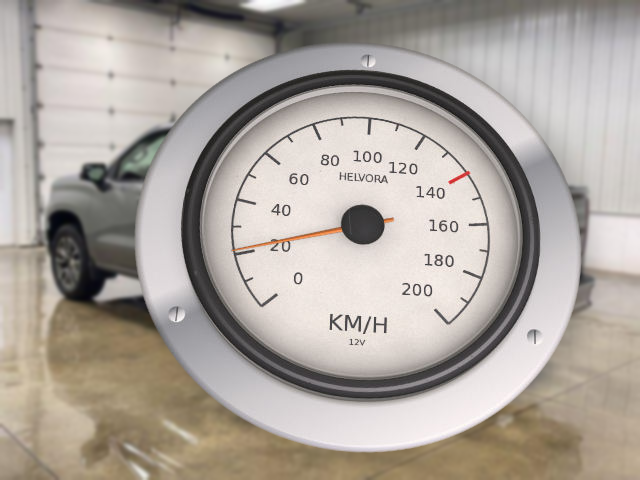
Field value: 20 km/h
